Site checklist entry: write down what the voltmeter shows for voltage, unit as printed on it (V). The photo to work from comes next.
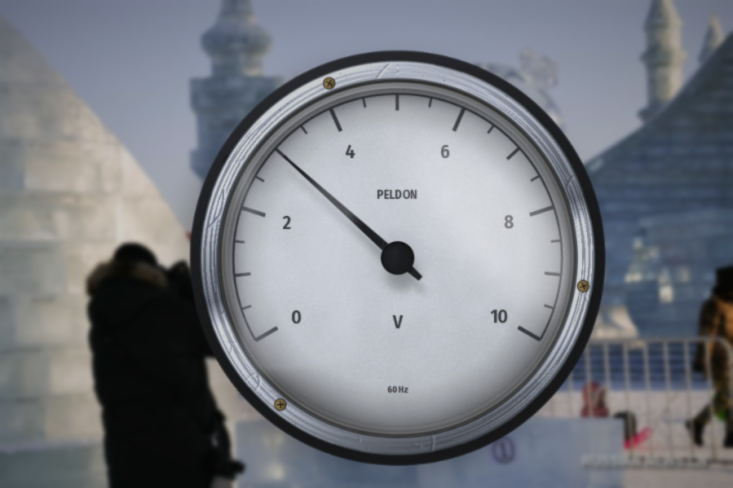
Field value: 3 V
